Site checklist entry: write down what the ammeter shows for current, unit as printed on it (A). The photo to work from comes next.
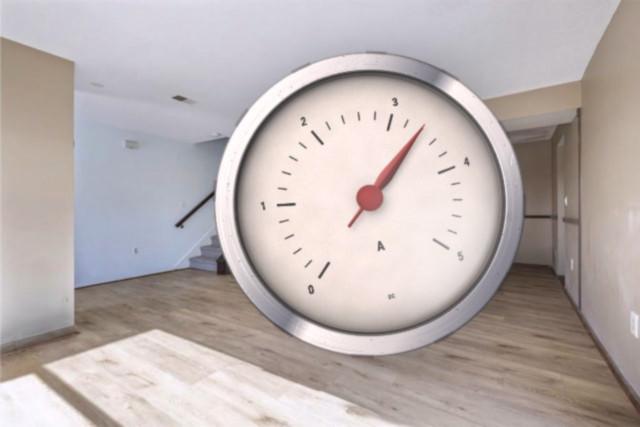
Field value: 3.4 A
